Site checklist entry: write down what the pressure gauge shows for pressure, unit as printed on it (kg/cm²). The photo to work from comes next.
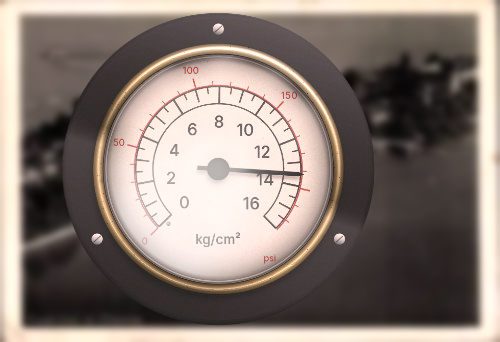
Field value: 13.5 kg/cm²
